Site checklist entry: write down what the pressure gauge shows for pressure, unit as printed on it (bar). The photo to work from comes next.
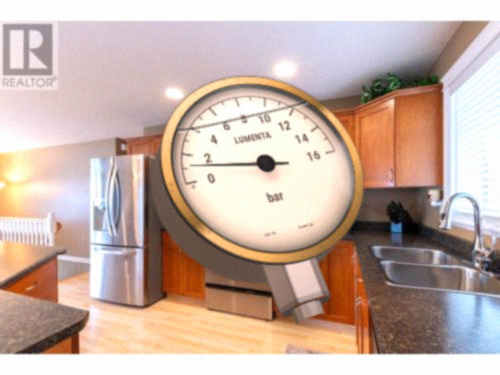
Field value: 1 bar
